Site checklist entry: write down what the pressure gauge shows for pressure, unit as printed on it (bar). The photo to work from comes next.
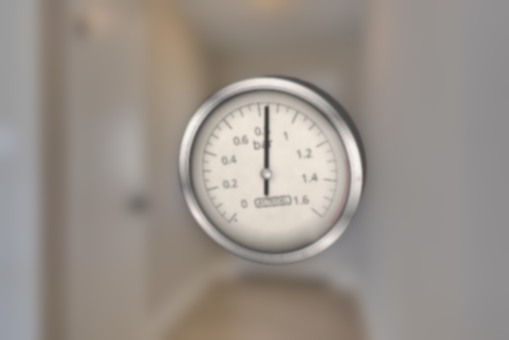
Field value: 0.85 bar
